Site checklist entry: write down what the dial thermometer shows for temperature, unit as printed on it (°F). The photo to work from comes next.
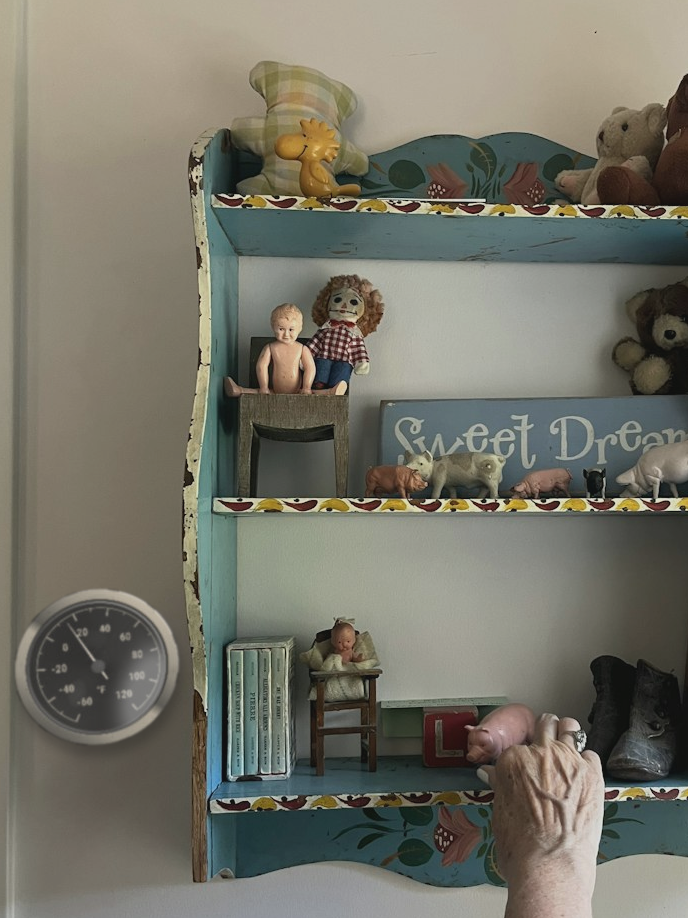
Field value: 15 °F
